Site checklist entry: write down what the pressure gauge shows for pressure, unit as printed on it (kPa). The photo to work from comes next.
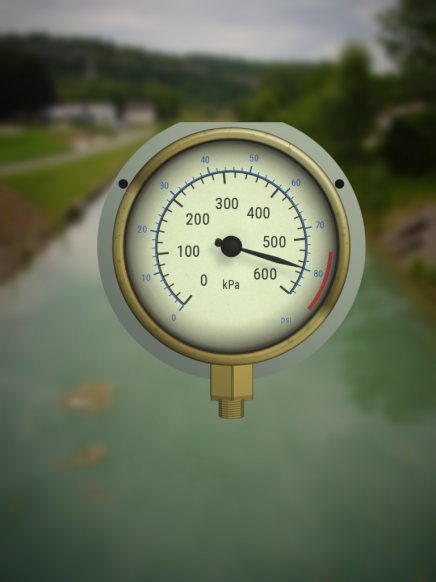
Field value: 550 kPa
